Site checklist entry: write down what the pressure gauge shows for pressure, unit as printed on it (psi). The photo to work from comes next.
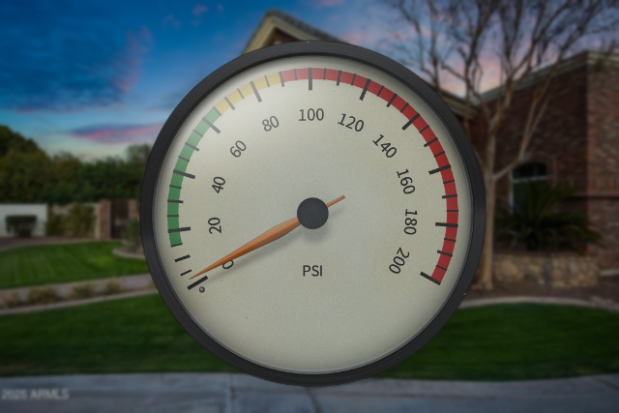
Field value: 2.5 psi
